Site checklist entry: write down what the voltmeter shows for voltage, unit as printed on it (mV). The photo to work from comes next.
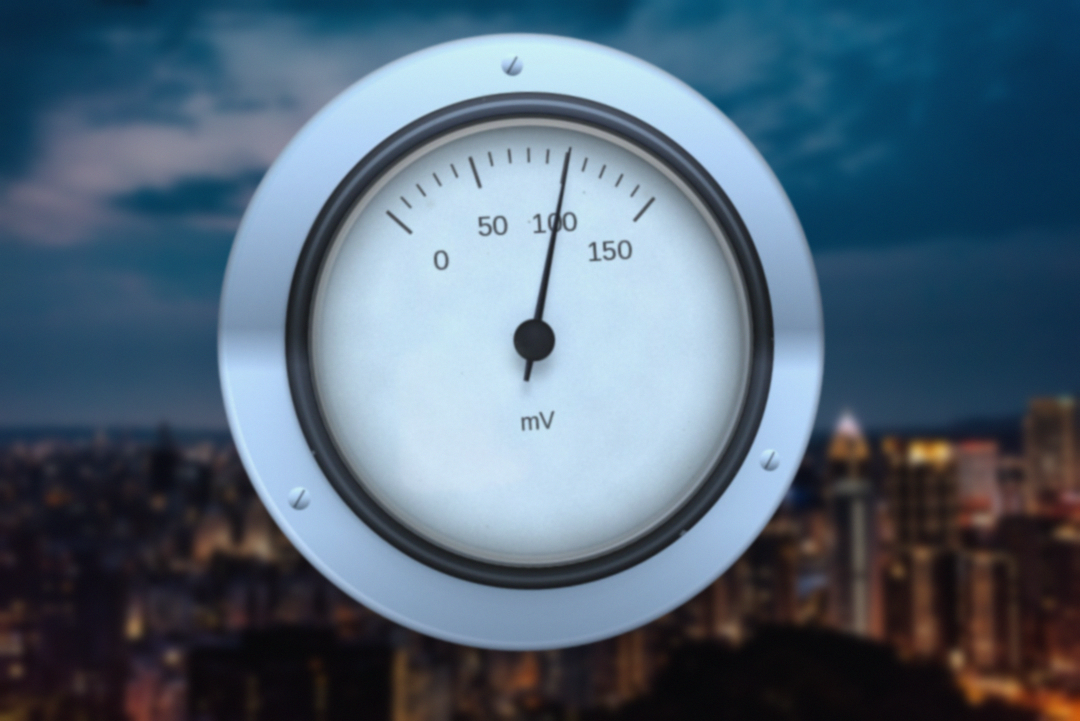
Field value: 100 mV
